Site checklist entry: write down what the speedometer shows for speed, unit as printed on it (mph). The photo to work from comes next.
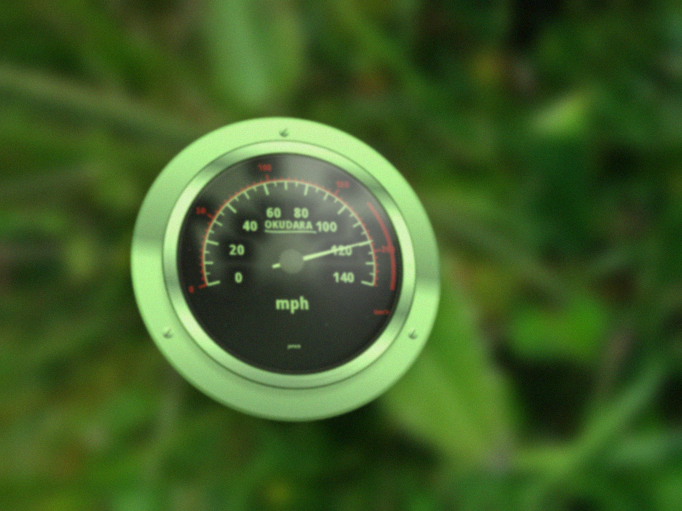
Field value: 120 mph
